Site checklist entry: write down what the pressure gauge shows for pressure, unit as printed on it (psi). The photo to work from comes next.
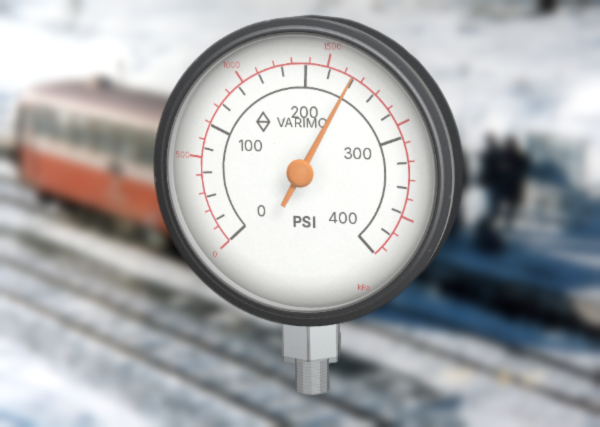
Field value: 240 psi
